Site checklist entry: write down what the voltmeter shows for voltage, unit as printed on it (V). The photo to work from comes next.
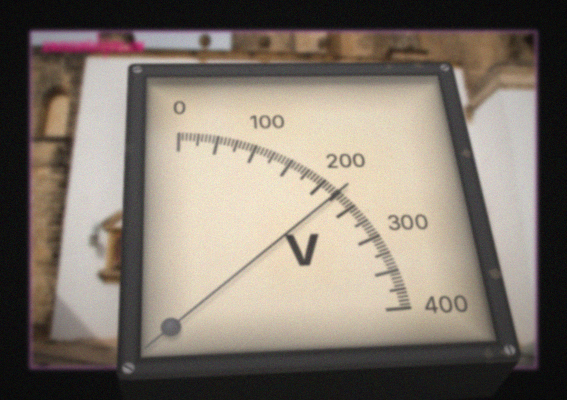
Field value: 225 V
